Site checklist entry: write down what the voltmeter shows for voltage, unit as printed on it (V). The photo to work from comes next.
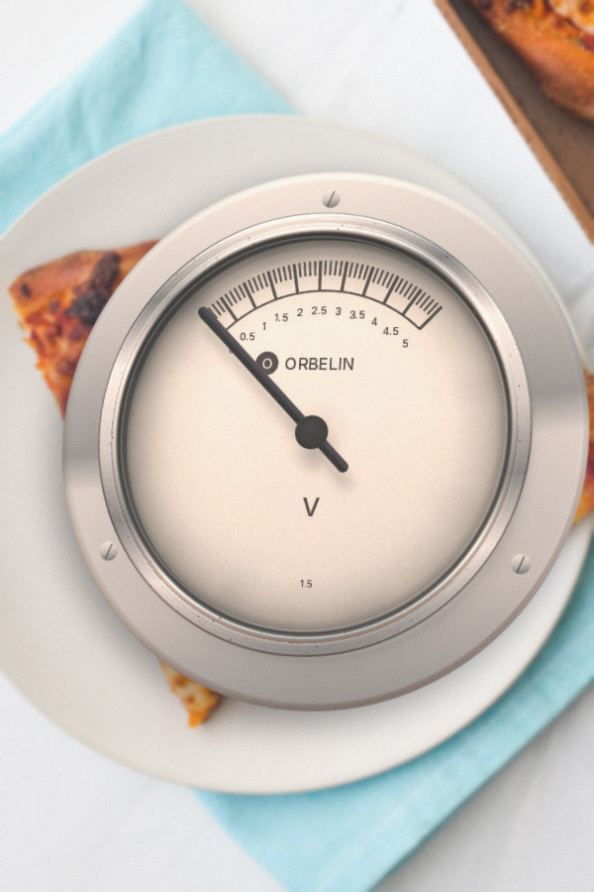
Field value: 0.1 V
